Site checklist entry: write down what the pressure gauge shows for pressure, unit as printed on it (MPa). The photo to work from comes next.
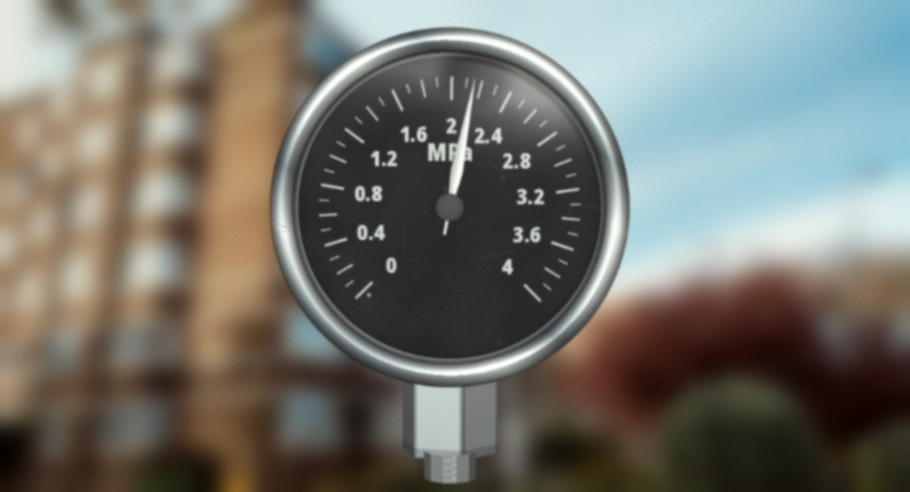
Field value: 2.15 MPa
